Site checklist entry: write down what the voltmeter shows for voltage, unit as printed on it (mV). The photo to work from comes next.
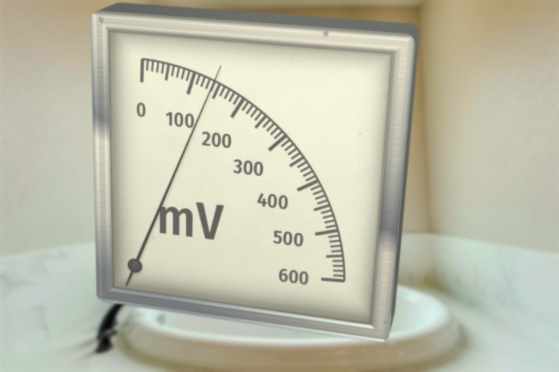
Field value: 140 mV
